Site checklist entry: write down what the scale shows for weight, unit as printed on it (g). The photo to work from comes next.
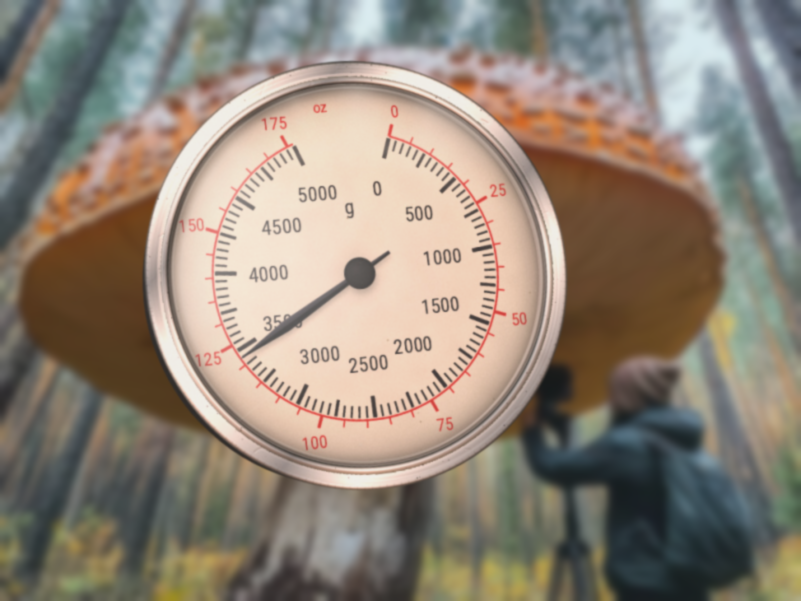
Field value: 3450 g
